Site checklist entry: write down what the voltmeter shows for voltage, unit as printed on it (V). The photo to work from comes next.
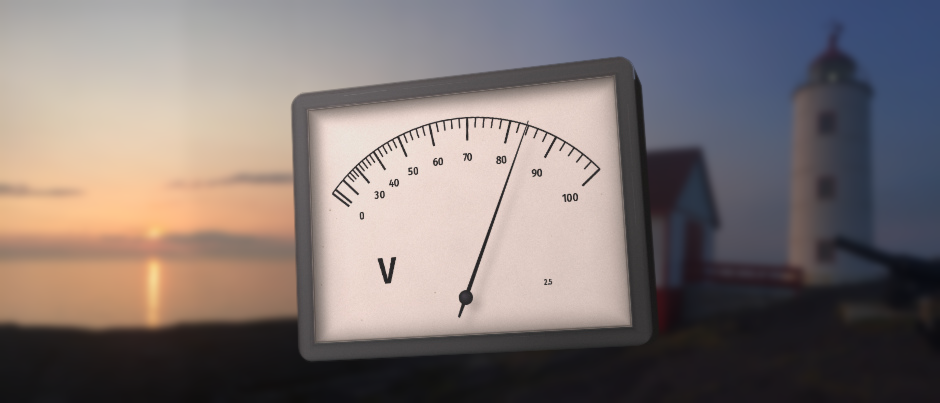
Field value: 84 V
